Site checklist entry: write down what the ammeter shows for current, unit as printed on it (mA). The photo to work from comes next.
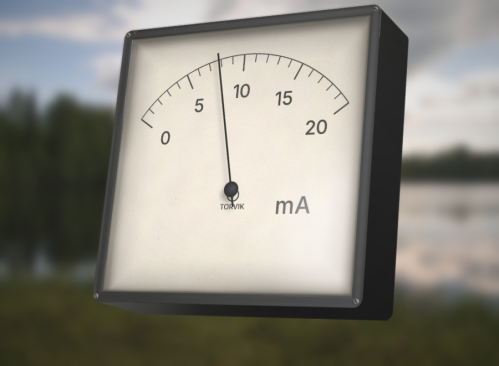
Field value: 8 mA
